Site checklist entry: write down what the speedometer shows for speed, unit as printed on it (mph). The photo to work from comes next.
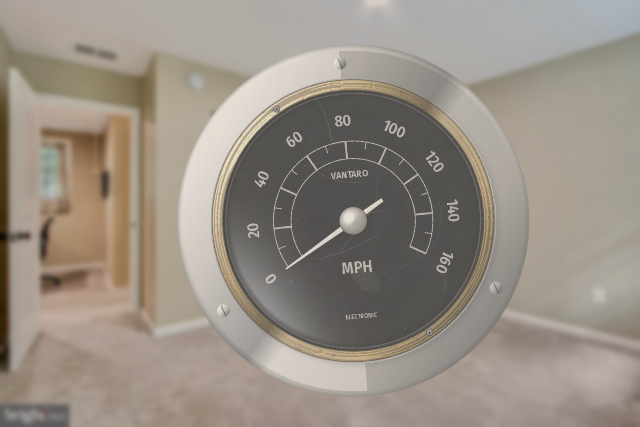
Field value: 0 mph
